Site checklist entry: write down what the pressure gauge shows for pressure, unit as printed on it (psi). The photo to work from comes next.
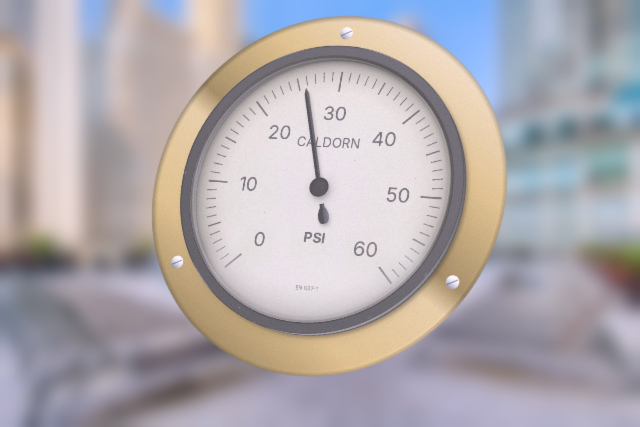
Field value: 26 psi
